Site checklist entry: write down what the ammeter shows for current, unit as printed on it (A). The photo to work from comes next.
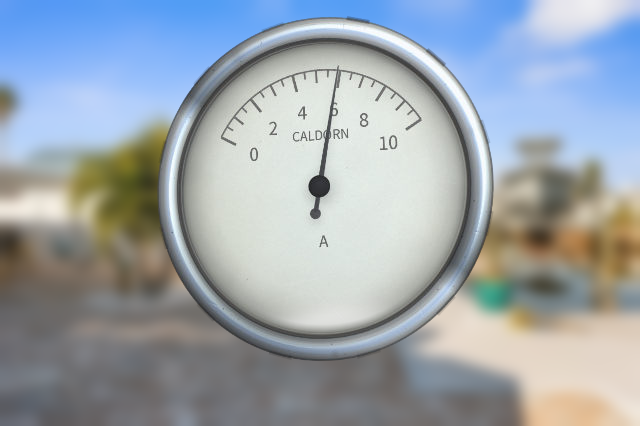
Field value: 6 A
